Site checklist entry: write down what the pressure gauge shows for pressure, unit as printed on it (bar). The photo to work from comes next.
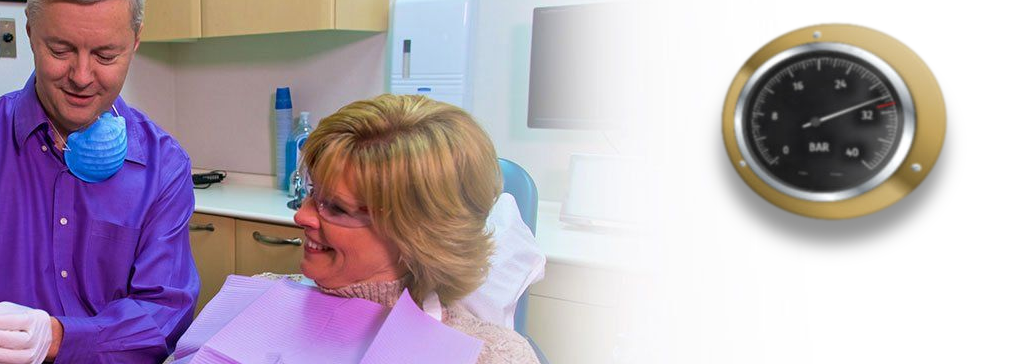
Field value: 30 bar
